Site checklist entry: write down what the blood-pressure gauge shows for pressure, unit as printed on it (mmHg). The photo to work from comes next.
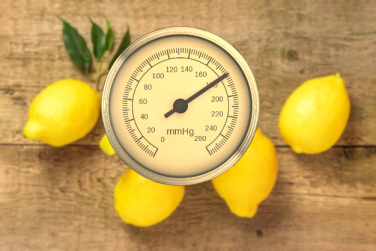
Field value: 180 mmHg
